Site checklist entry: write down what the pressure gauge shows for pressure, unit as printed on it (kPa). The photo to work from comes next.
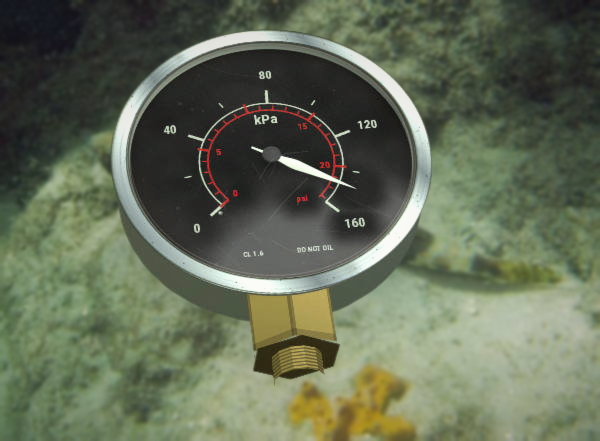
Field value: 150 kPa
